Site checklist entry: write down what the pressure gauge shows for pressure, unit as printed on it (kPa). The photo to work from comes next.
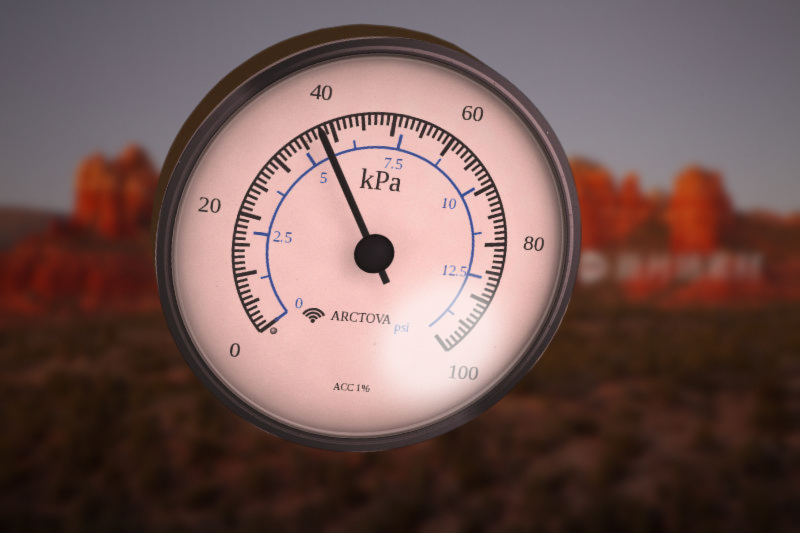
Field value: 38 kPa
